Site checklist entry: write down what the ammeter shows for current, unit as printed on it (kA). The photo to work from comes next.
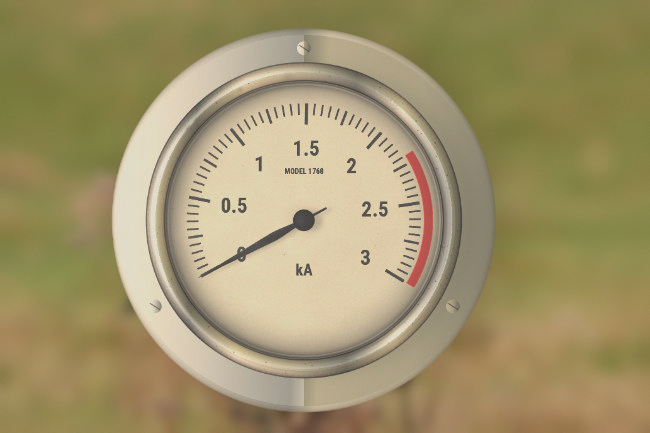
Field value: 0 kA
